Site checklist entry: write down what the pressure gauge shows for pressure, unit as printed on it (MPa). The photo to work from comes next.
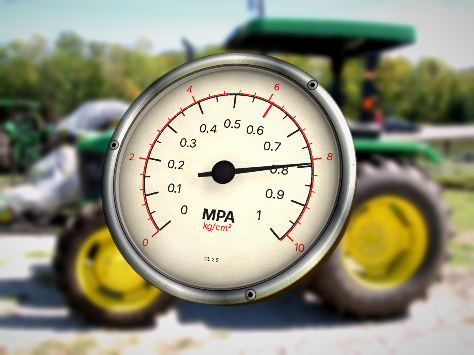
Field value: 0.8 MPa
